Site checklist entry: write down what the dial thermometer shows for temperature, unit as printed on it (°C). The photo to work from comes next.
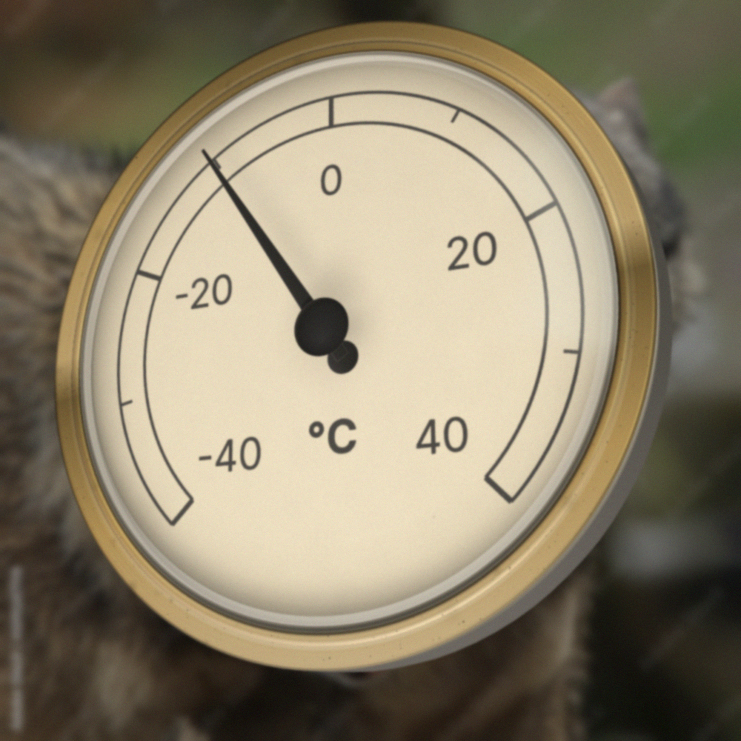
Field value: -10 °C
